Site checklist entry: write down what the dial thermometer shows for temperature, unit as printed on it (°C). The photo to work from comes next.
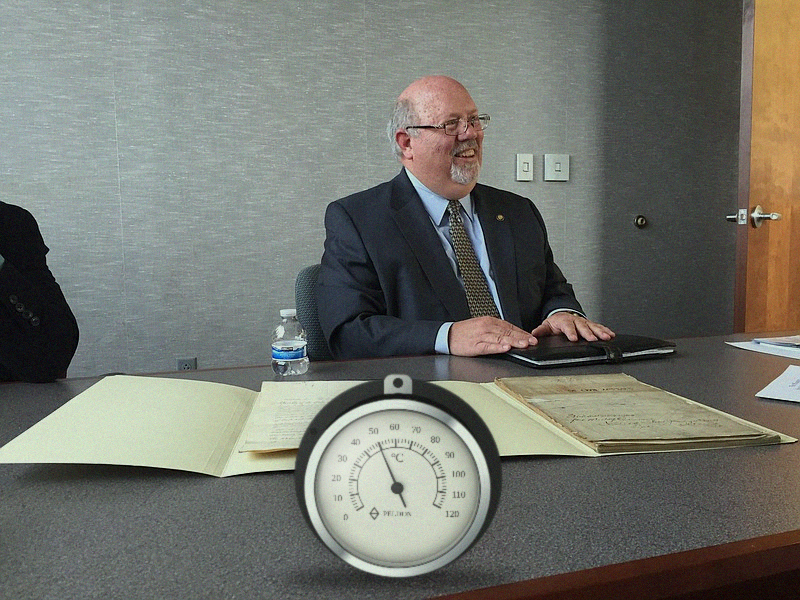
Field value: 50 °C
